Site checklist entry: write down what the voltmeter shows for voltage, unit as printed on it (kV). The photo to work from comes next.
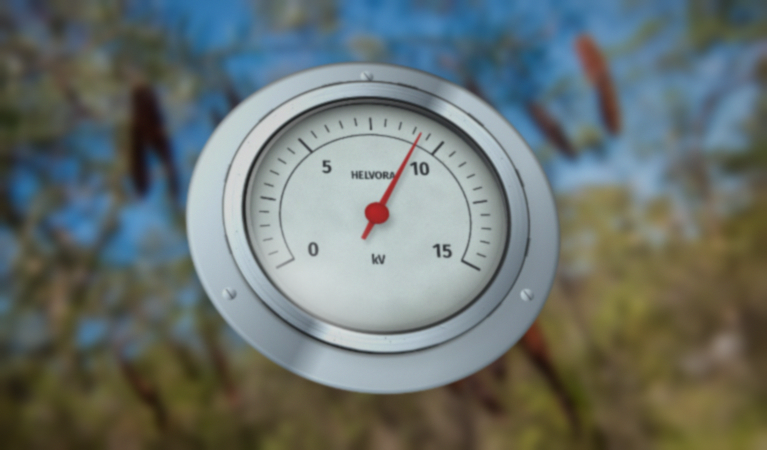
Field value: 9.25 kV
